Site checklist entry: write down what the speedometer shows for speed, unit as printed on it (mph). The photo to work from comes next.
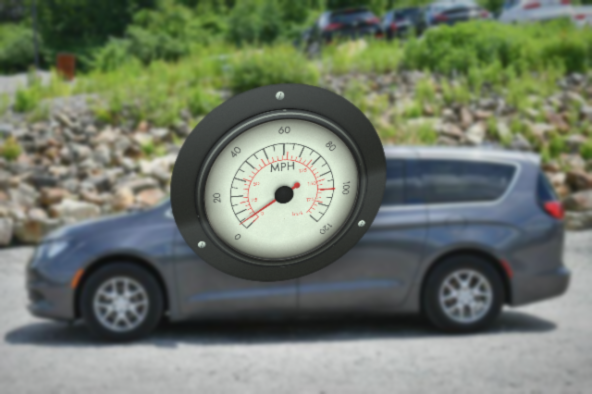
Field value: 5 mph
